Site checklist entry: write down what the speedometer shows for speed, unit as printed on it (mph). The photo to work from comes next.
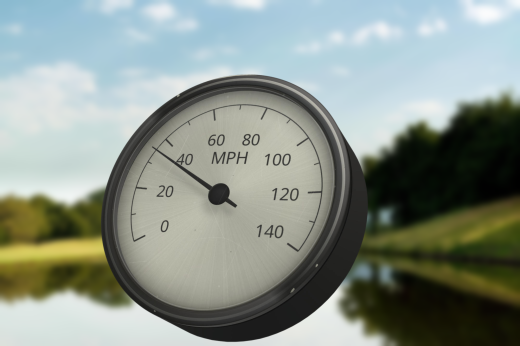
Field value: 35 mph
